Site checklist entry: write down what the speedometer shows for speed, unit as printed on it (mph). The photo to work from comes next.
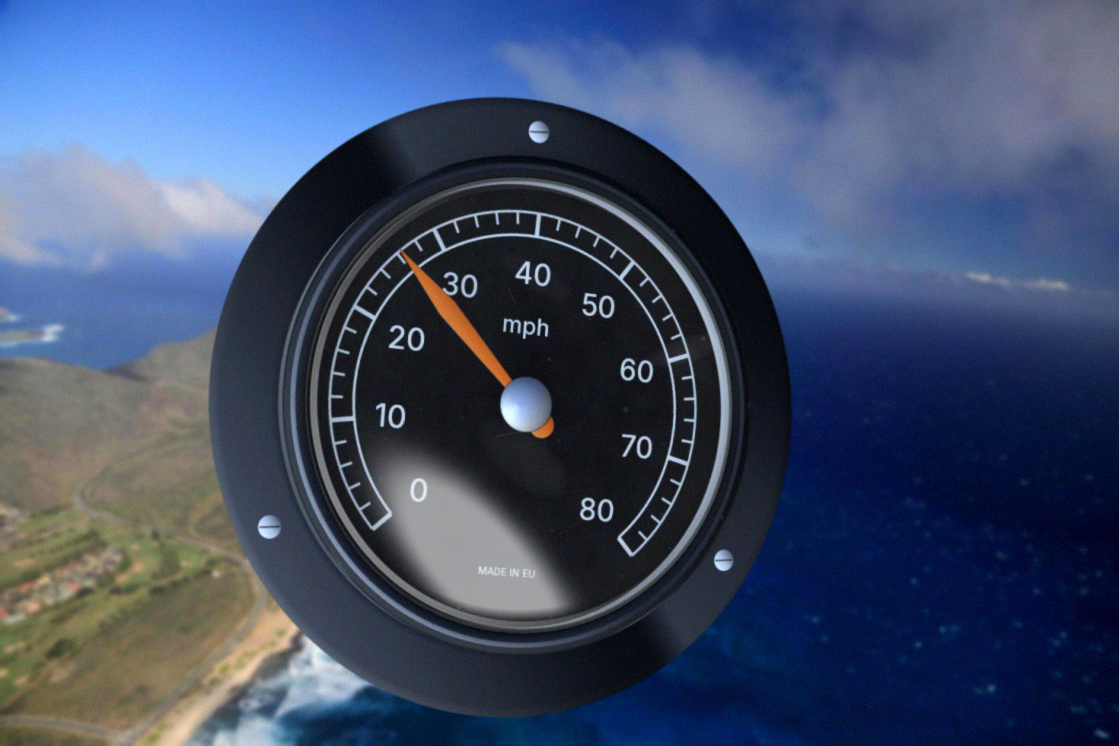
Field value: 26 mph
